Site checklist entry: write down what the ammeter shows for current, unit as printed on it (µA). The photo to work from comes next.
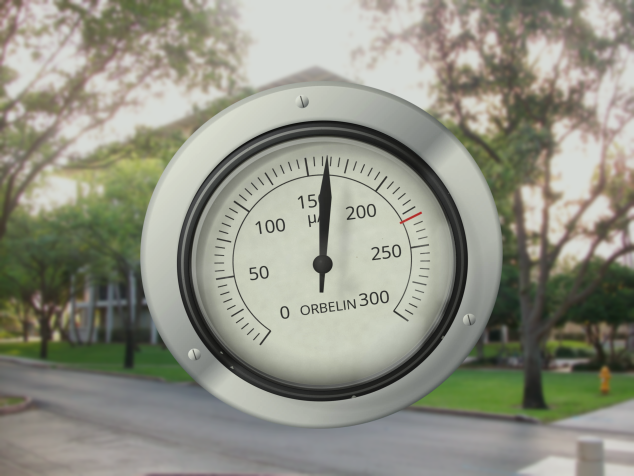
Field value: 162.5 µA
